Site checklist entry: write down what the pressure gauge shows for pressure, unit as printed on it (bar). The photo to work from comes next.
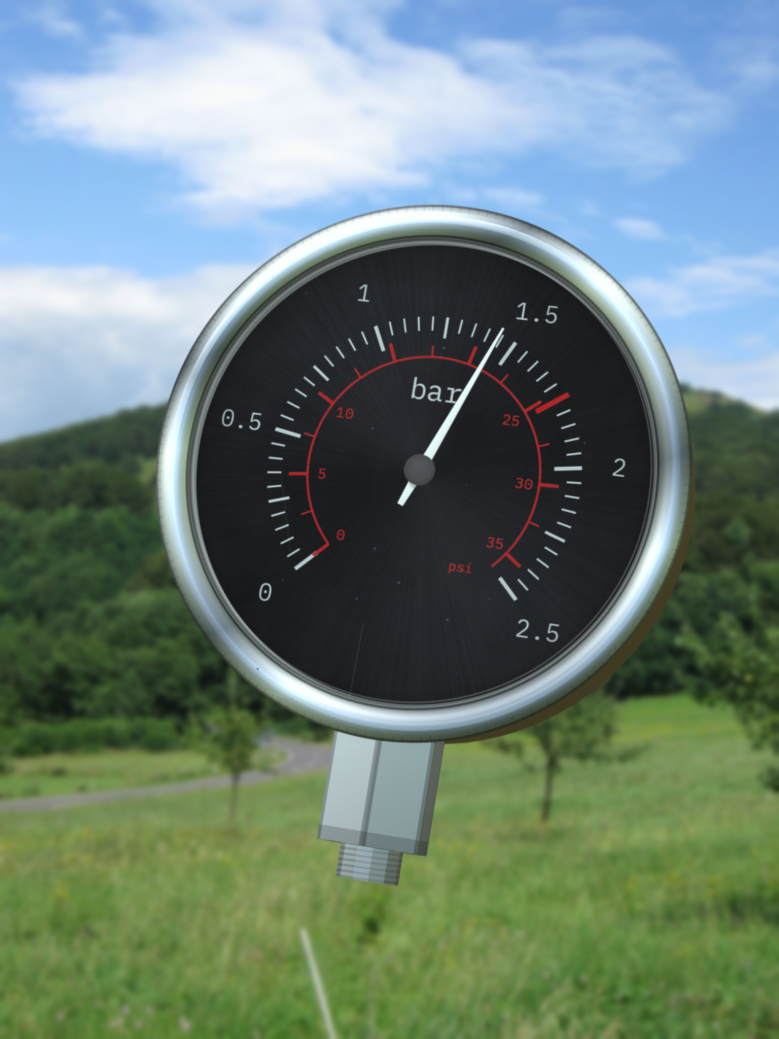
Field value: 1.45 bar
